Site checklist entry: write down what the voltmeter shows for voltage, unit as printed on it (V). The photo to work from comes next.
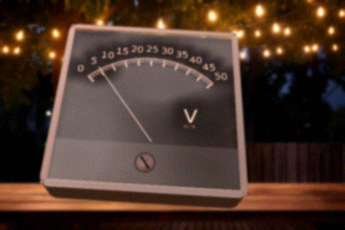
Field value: 5 V
